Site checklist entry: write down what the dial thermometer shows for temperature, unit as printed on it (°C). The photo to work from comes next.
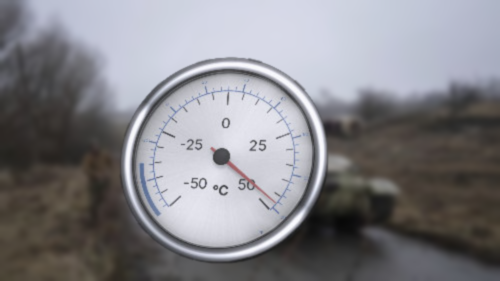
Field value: 47.5 °C
